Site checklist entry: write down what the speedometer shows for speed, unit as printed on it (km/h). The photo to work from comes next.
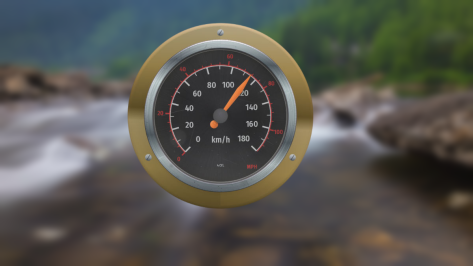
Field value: 115 km/h
